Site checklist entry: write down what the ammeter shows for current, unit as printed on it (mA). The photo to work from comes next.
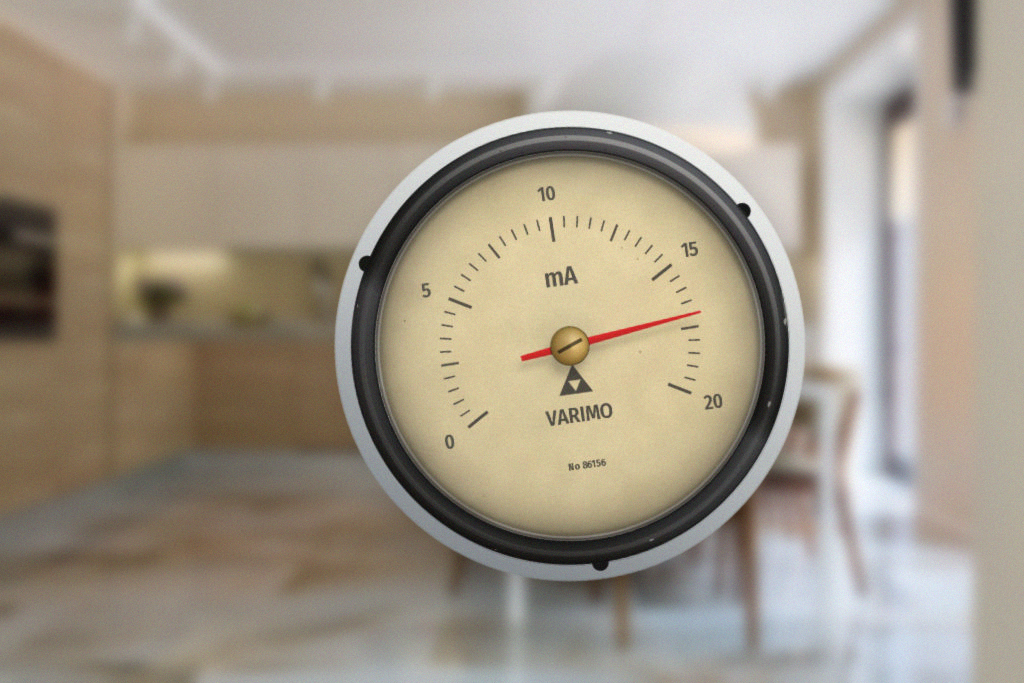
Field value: 17 mA
